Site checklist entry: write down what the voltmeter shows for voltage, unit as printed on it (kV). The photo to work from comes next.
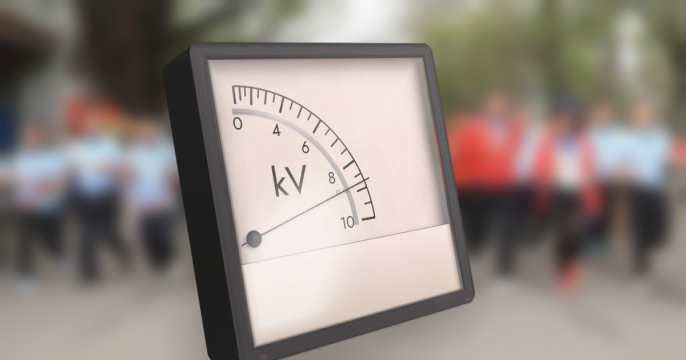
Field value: 8.75 kV
